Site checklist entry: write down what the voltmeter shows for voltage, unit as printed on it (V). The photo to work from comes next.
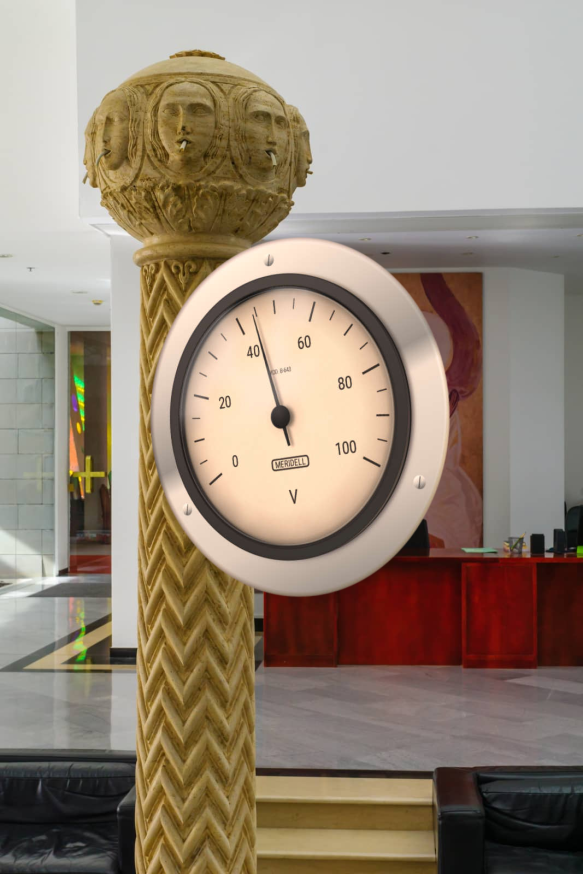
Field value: 45 V
